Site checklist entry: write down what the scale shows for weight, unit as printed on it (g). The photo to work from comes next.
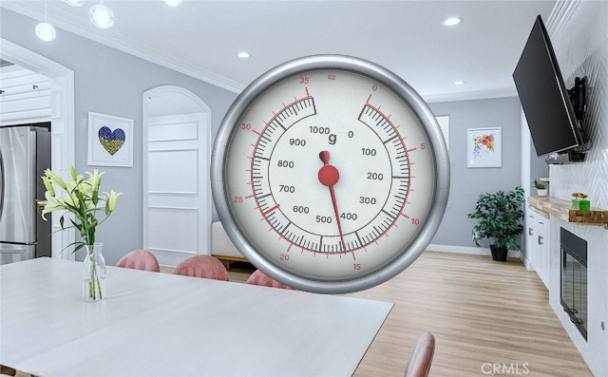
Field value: 440 g
